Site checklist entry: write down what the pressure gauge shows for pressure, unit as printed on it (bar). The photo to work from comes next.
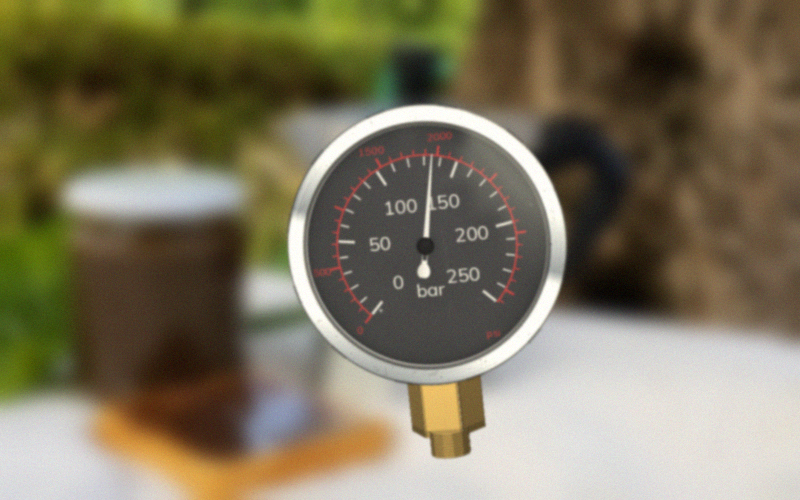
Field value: 135 bar
